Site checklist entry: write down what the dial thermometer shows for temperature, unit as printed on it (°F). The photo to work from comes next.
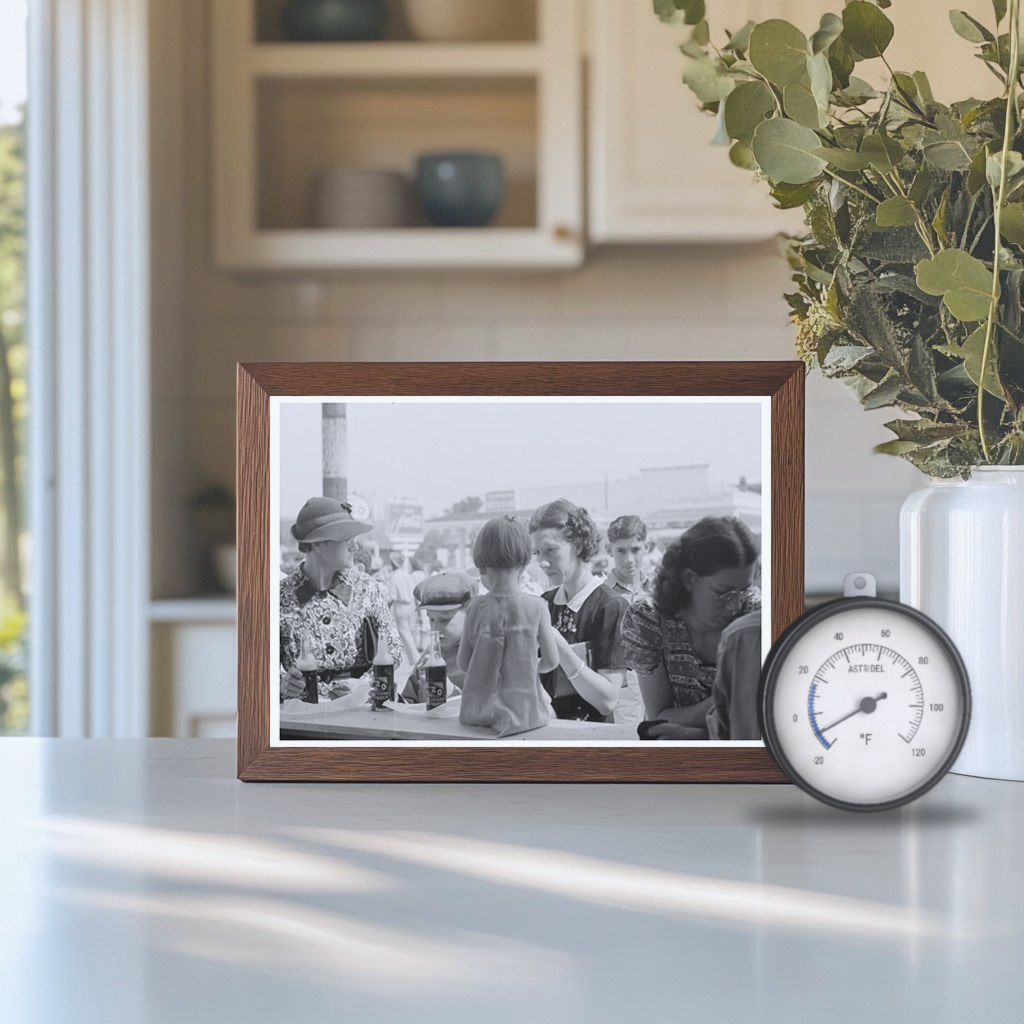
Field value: -10 °F
